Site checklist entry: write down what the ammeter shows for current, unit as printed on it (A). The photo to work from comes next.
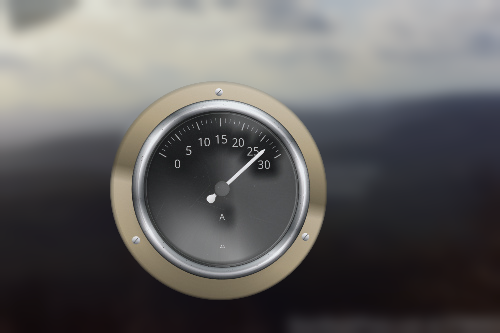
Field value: 27 A
